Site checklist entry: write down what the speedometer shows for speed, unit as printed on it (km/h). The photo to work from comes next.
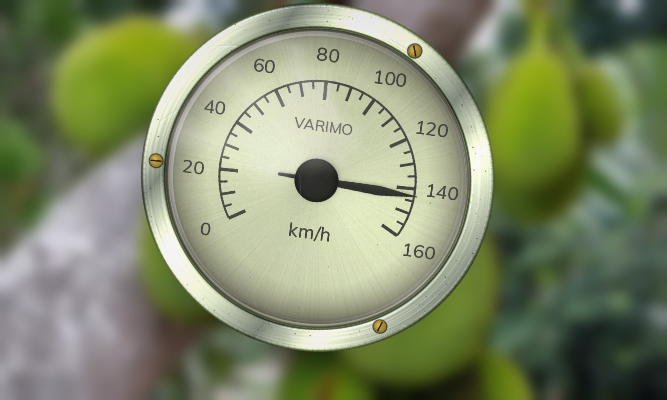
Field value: 142.5 km/h
